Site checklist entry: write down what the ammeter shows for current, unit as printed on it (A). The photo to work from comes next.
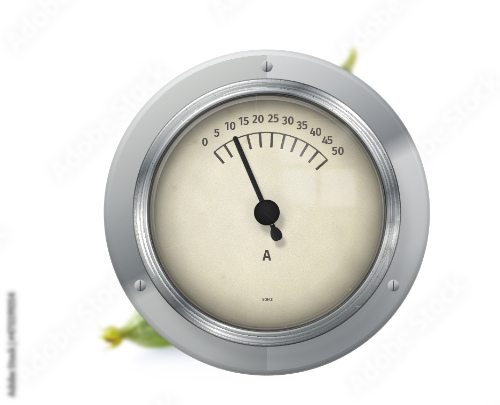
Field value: 10 A
